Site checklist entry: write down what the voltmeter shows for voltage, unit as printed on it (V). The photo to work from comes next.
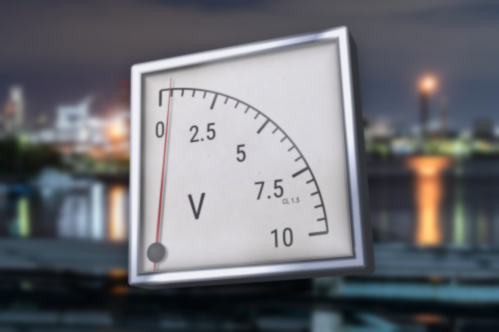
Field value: 0.5 V
